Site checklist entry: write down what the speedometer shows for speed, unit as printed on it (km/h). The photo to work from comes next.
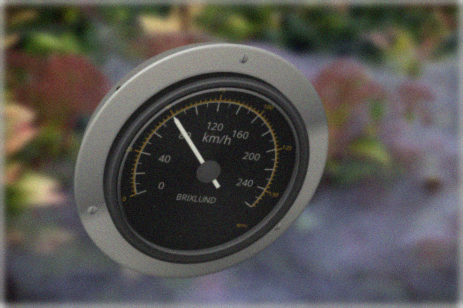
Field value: 80 km/h
